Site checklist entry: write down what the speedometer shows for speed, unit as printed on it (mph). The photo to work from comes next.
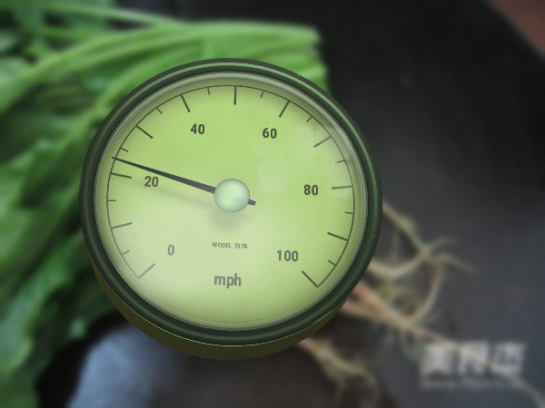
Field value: 22.5 mph
